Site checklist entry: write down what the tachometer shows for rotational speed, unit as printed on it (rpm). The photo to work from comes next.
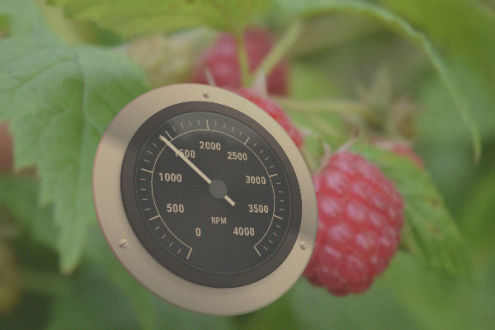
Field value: 1400 rpm
